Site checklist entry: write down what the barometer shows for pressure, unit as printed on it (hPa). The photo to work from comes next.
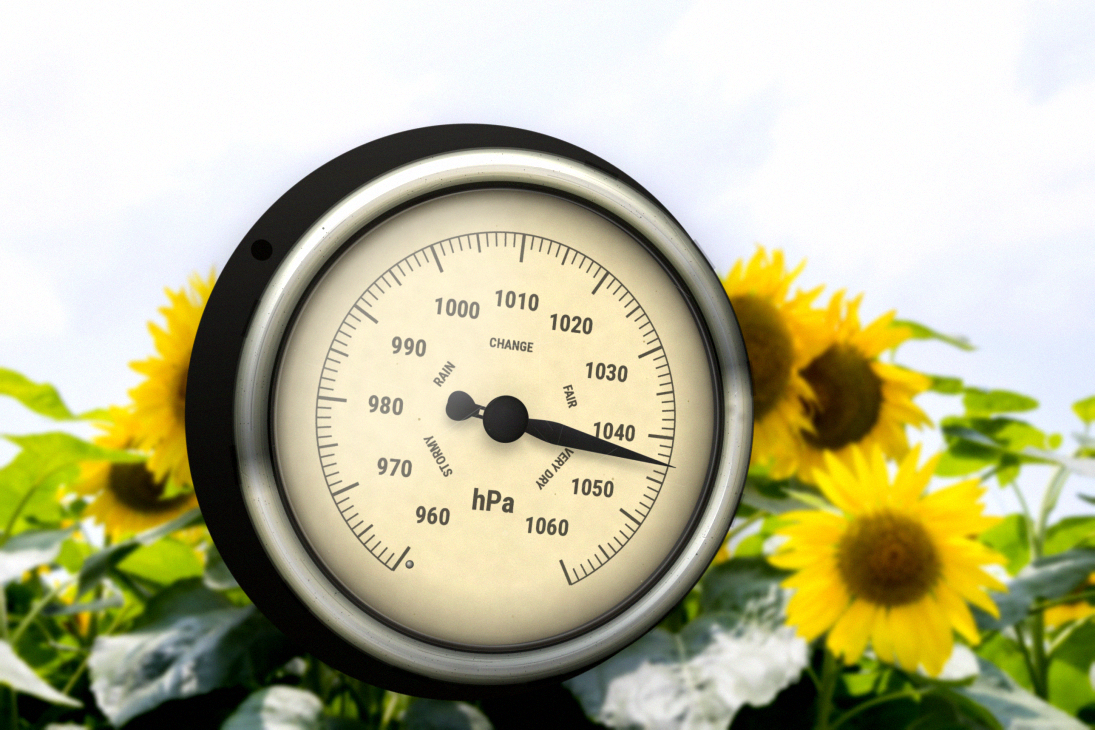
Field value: 1043 hPa
